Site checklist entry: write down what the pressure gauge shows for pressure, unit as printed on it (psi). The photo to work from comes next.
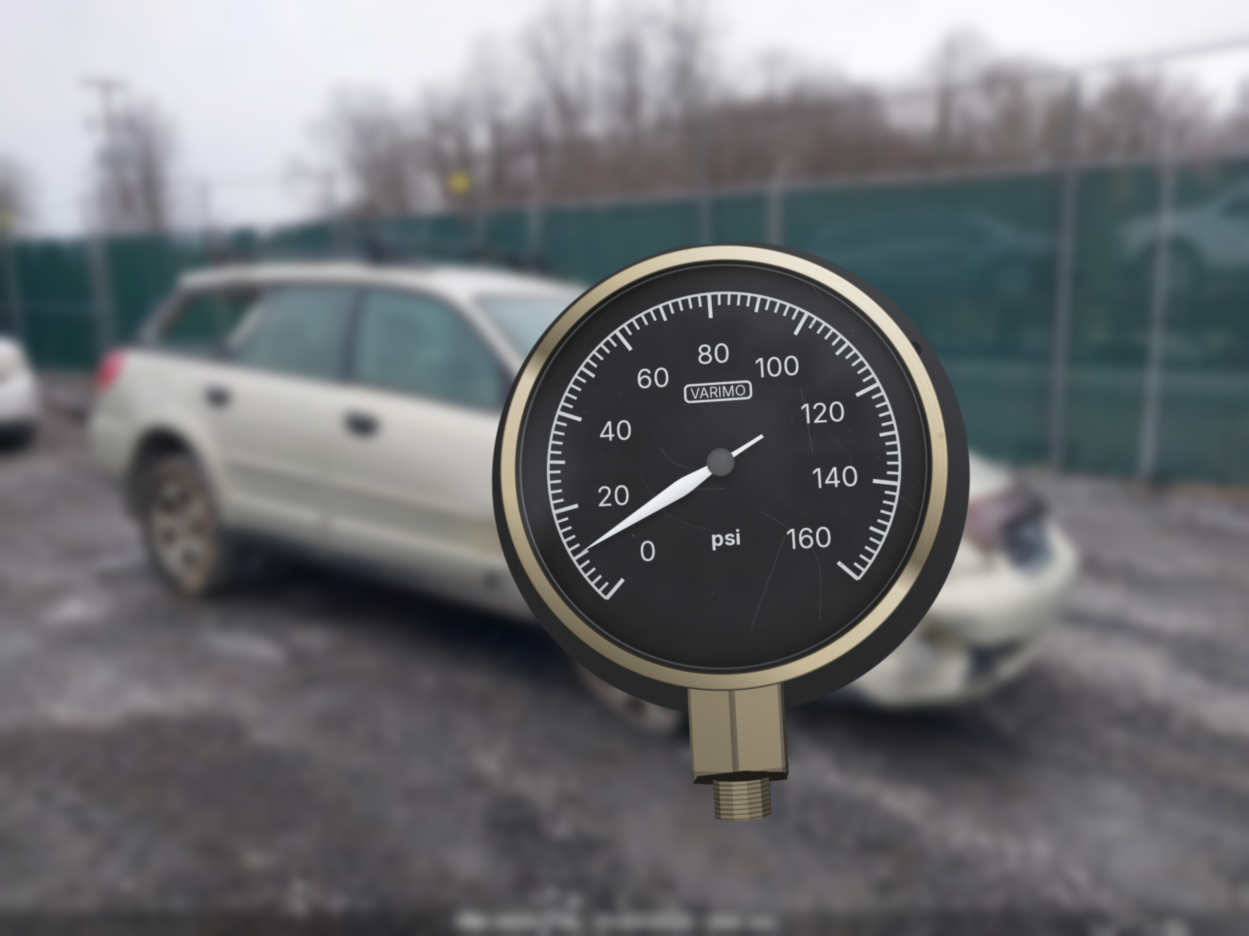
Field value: 10 psi
